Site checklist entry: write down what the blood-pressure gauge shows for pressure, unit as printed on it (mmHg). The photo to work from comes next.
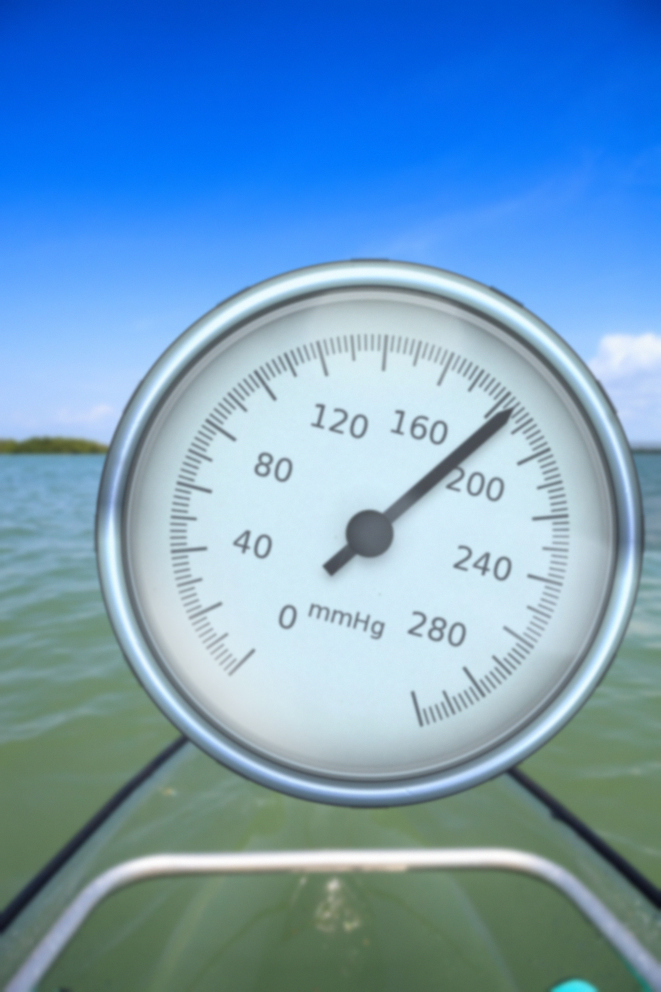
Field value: 184 mmHg
